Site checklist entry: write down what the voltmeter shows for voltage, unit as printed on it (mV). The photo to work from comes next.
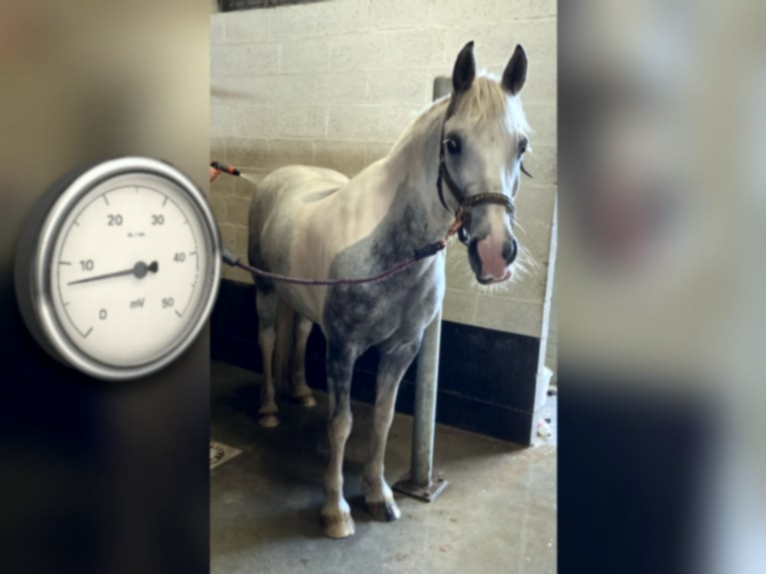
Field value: 7.5 mV
